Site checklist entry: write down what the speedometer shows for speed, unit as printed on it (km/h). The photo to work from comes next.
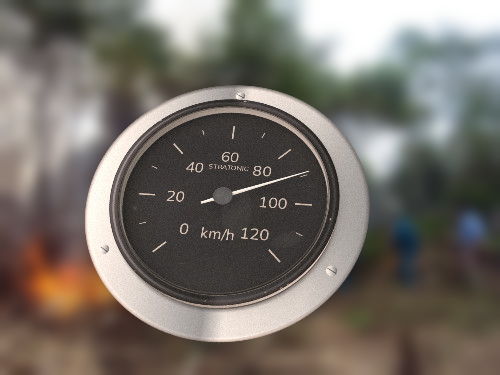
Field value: 90 km/h
